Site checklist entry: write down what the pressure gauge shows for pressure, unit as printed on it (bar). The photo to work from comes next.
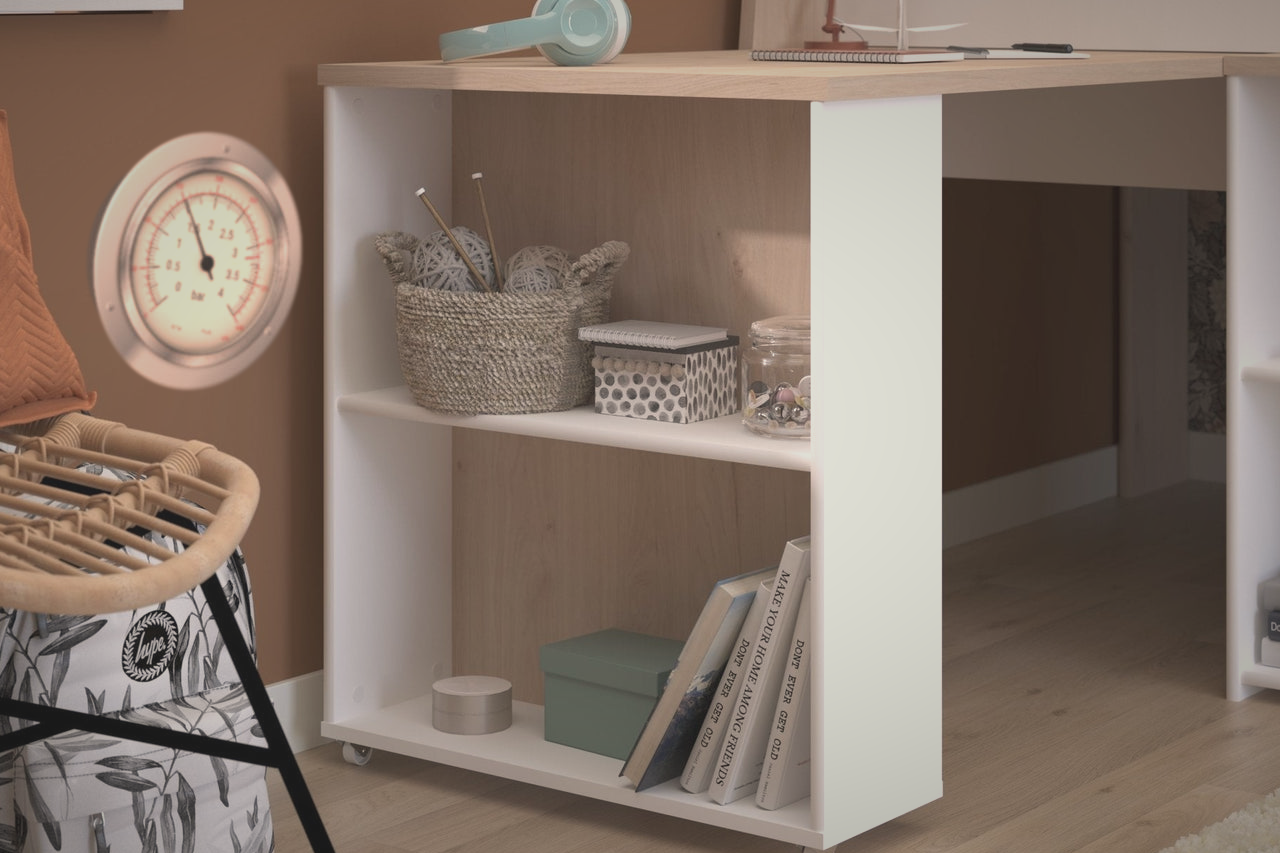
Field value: 1.5 bar
